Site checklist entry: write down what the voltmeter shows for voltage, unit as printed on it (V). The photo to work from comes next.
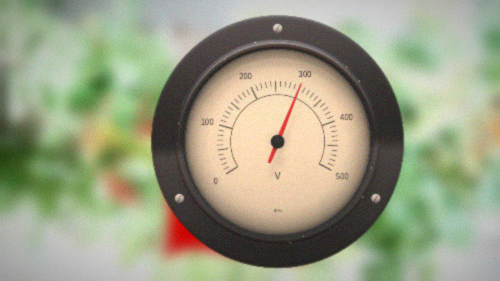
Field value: 300 V
